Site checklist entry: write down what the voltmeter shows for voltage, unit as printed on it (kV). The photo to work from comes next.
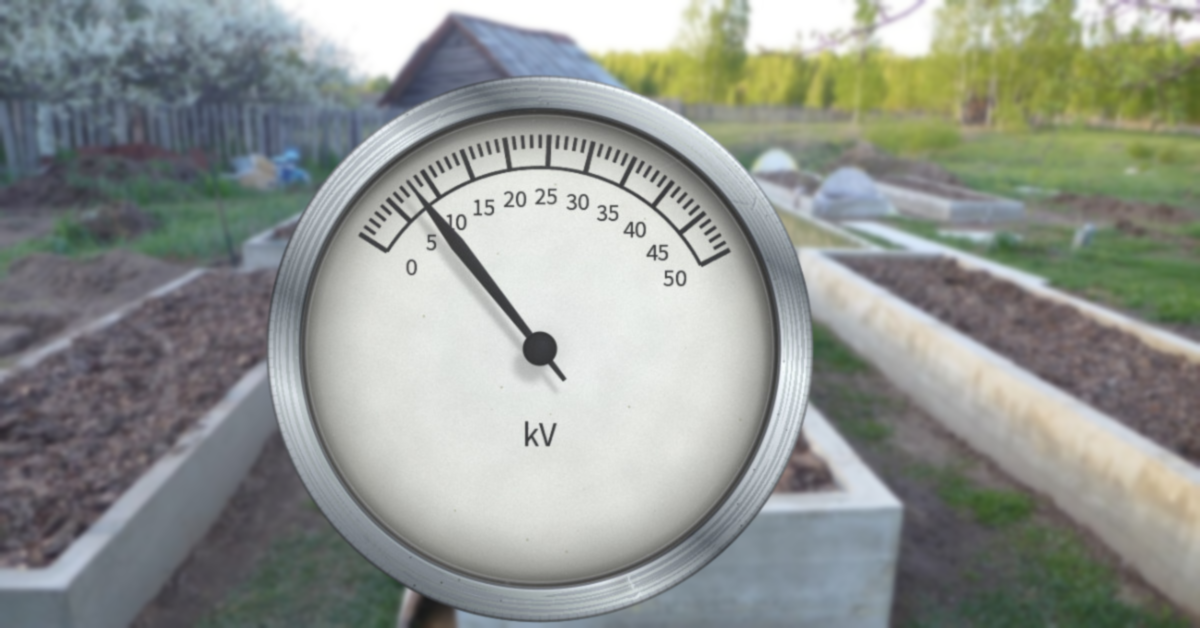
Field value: 8 kV
